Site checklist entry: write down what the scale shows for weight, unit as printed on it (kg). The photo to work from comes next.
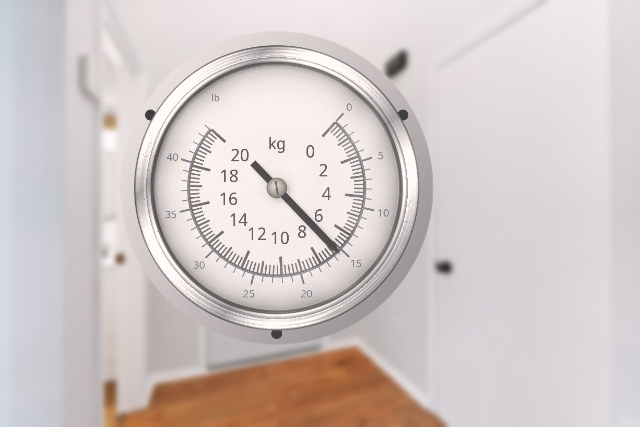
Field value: 7 kg
